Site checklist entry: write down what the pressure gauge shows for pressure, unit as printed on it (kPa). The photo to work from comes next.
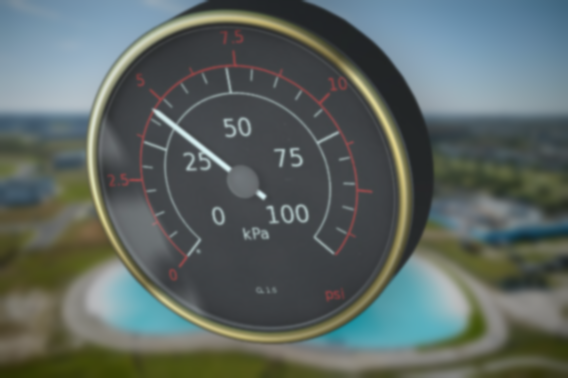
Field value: 32.5 kPa
